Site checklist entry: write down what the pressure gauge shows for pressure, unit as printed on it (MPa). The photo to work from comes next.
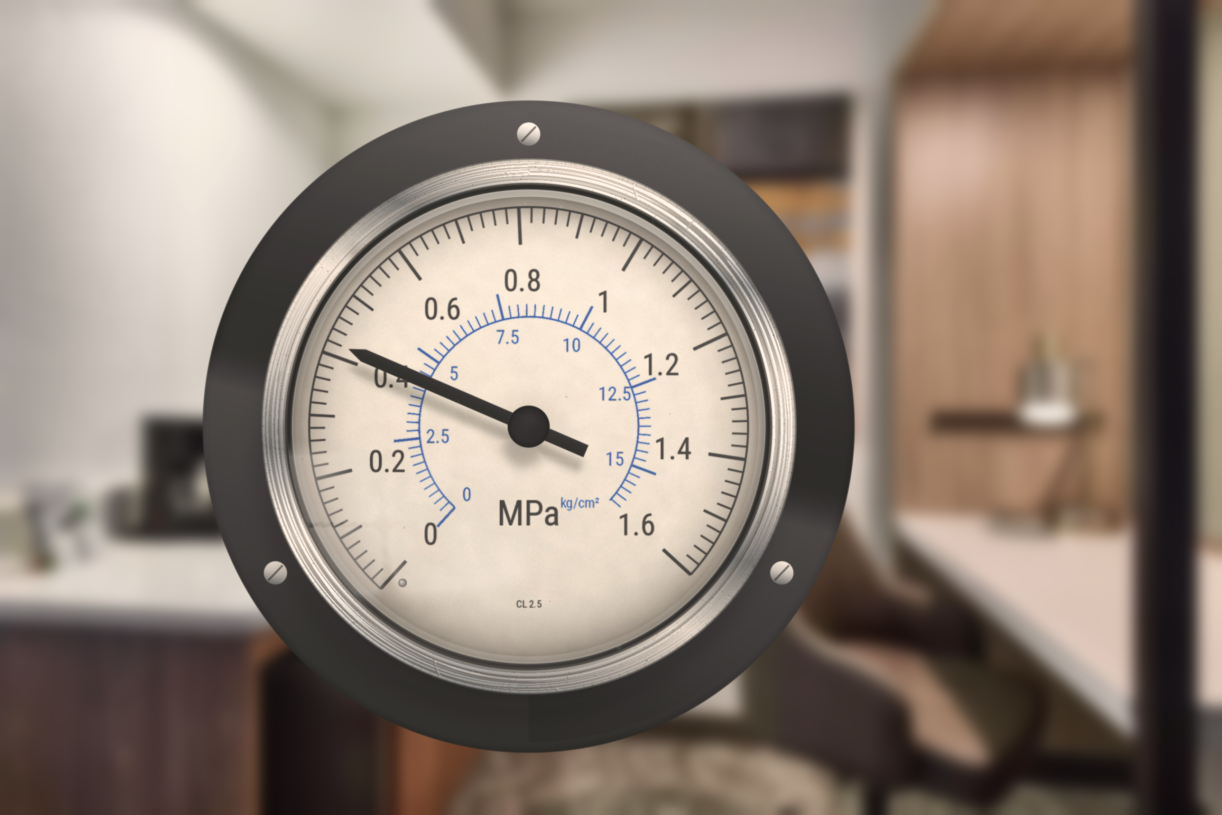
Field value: 0.42 MPa
